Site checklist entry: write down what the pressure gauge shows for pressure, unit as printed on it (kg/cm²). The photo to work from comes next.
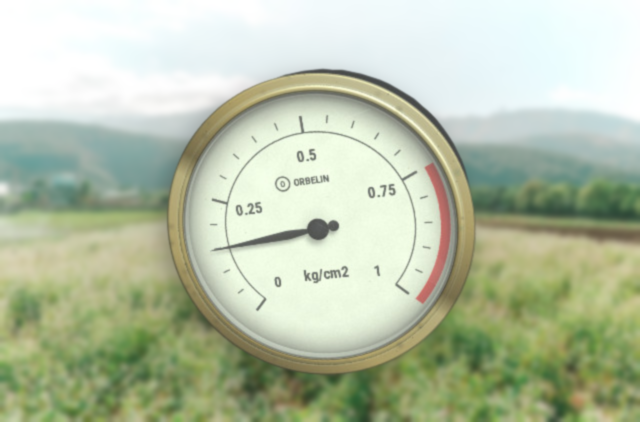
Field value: 0.15 kg/cm²
